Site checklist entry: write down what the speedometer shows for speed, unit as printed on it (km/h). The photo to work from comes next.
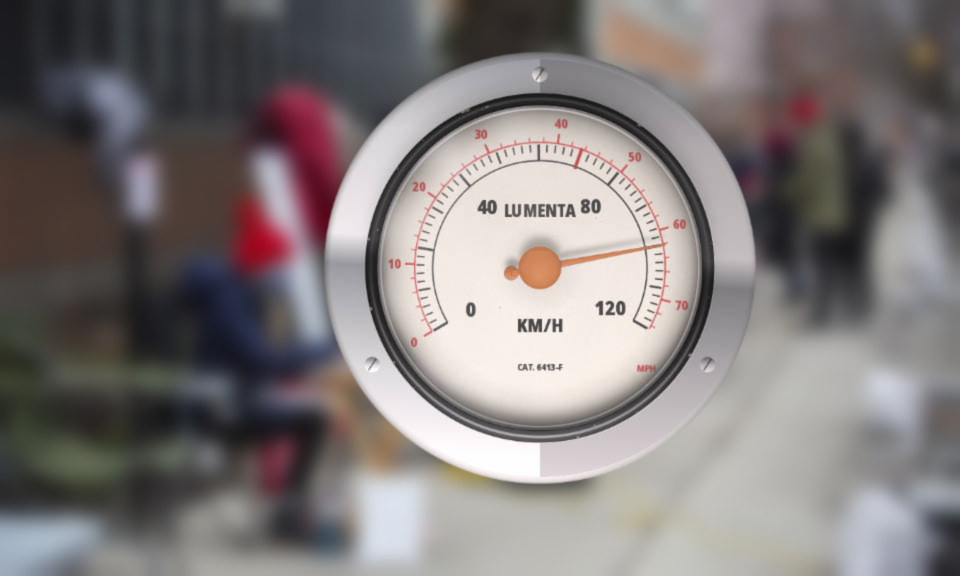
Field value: 100 km/h
